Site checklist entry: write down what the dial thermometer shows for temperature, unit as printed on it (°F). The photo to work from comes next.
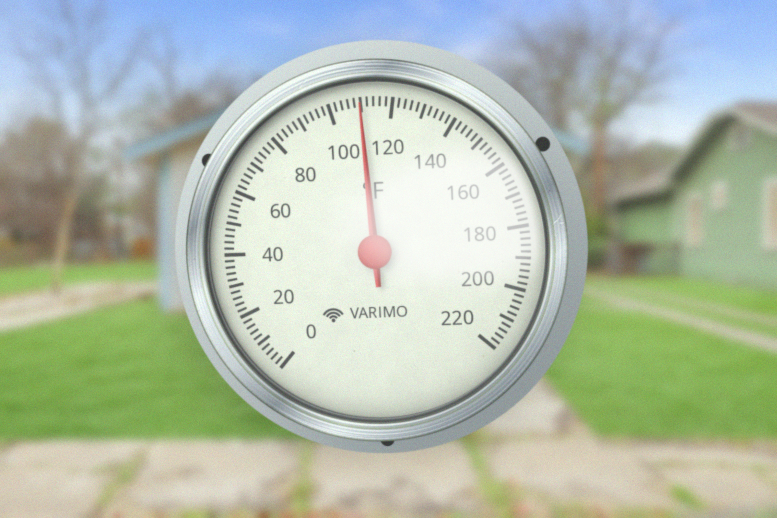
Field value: 110 °F
